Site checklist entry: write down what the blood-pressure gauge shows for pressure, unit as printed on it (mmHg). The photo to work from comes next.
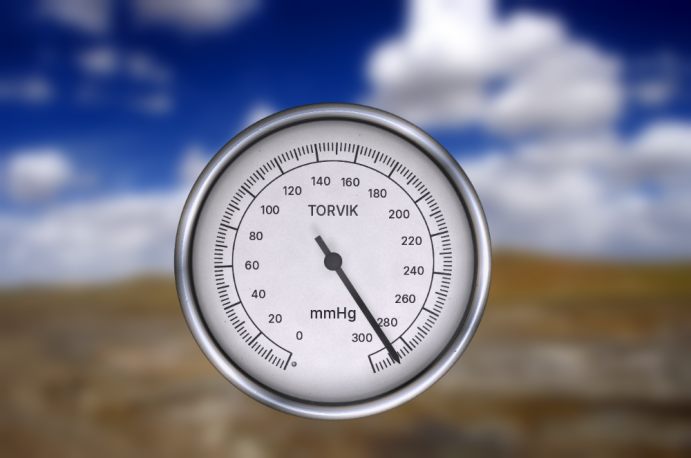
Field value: 288 mmHg
